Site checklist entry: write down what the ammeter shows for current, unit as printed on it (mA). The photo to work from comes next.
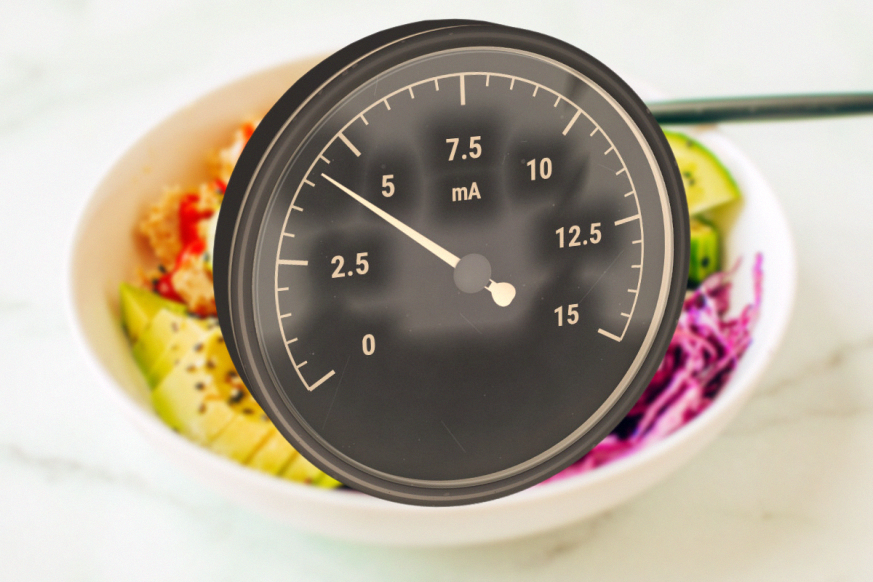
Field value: 4.25 mA
